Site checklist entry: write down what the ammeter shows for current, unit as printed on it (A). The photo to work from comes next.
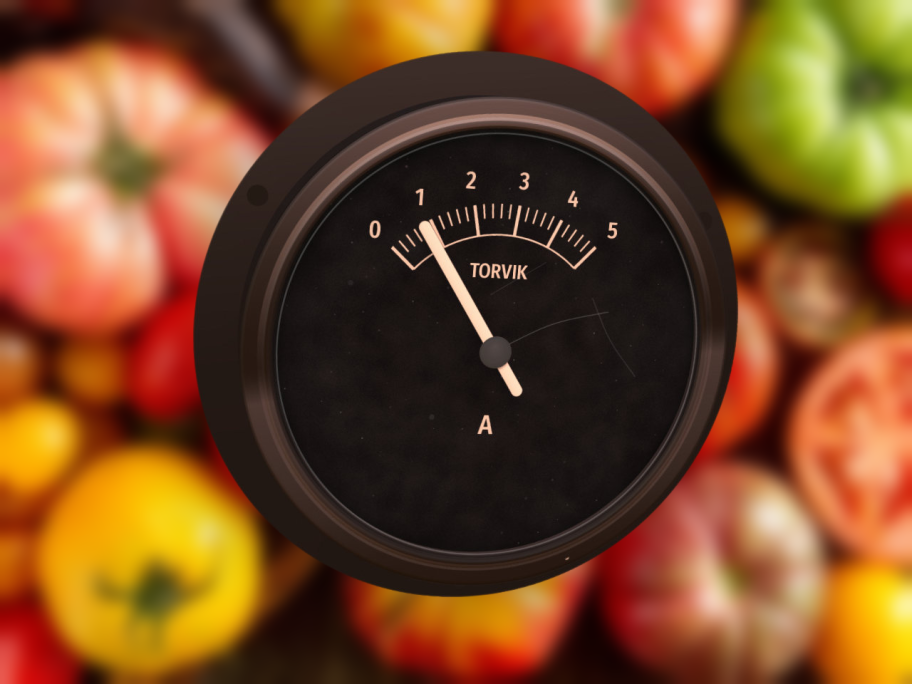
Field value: 0.8 A
